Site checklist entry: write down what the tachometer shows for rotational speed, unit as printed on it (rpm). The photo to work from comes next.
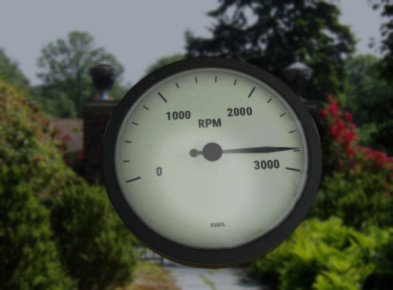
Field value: 2800 rpm
